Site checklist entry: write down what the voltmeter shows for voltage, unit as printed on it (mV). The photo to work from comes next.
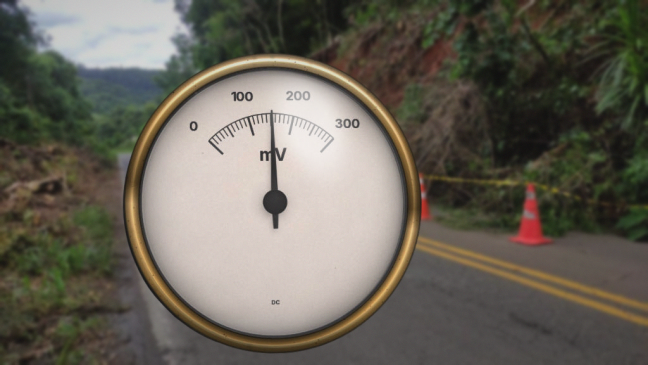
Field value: 150 mV
